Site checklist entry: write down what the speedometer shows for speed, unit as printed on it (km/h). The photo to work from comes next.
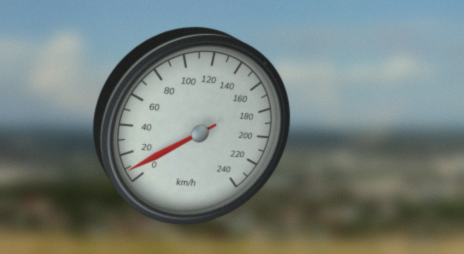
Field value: 10 km/h
